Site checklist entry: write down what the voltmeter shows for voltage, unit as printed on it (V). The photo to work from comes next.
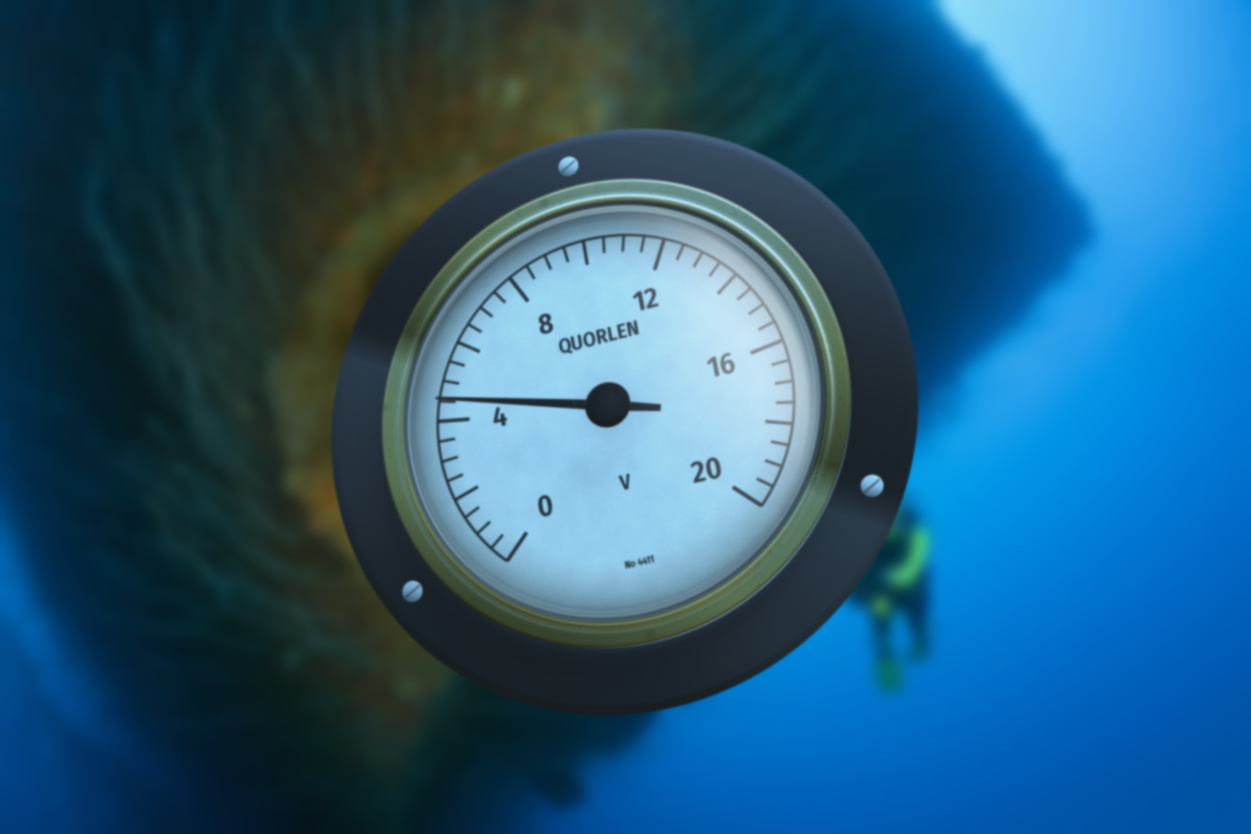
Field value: 4.5 V
